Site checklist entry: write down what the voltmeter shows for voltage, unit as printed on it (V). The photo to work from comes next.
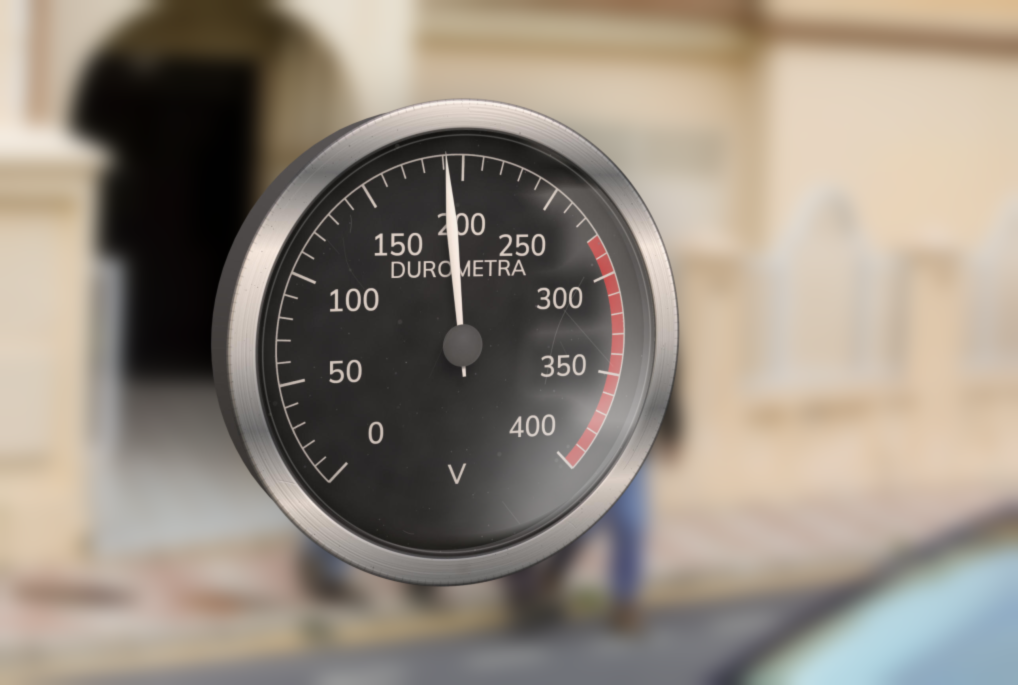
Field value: 190 V
